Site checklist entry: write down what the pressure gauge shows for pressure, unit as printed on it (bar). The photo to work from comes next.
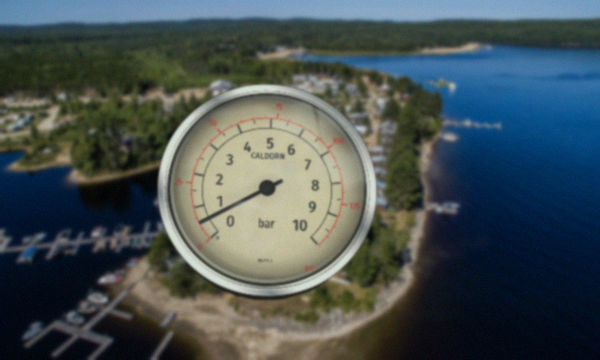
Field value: 0.5 bar
